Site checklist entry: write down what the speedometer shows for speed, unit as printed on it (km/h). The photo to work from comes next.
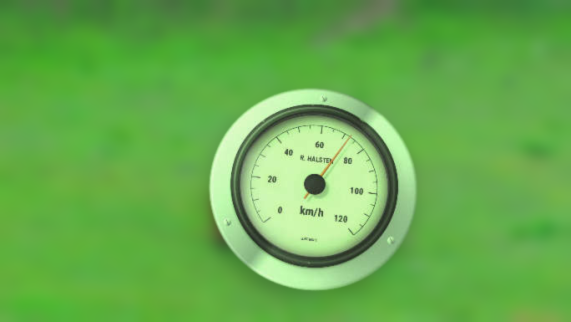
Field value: 72.5 km/h
